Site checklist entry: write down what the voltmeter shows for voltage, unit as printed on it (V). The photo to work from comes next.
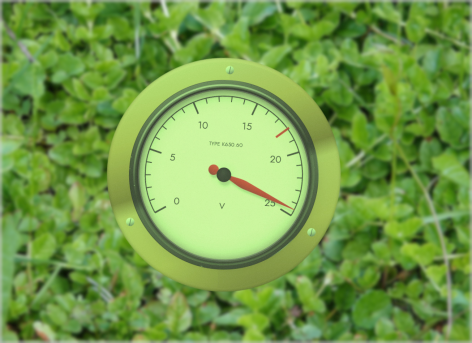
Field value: 24.5 V
